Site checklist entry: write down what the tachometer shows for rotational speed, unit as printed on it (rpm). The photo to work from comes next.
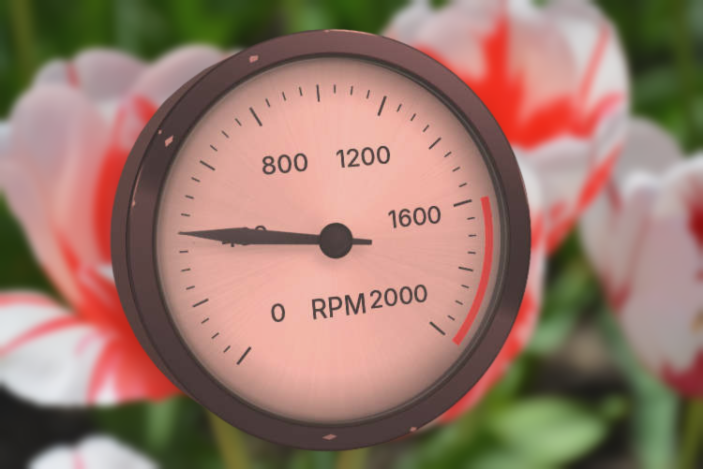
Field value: 400 rpm
